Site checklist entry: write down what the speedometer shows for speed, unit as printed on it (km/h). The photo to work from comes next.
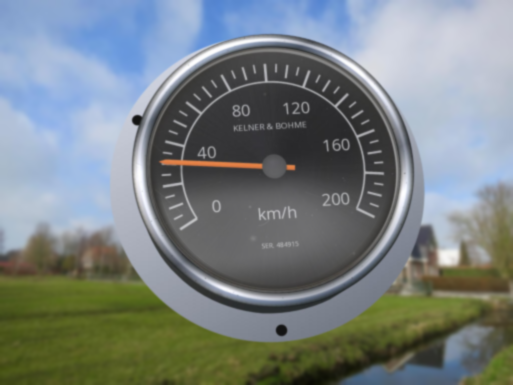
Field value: 30 km/h
